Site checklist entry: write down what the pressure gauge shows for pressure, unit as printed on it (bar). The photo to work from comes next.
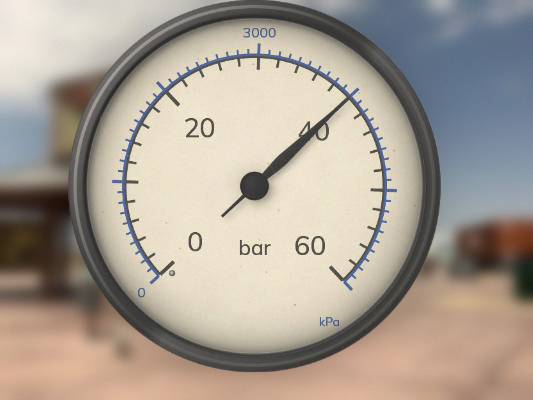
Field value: 40 bar
